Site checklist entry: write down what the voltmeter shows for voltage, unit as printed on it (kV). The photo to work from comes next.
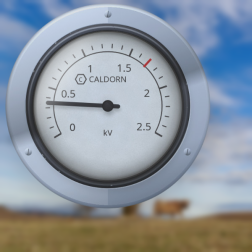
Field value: 0.35 kV
